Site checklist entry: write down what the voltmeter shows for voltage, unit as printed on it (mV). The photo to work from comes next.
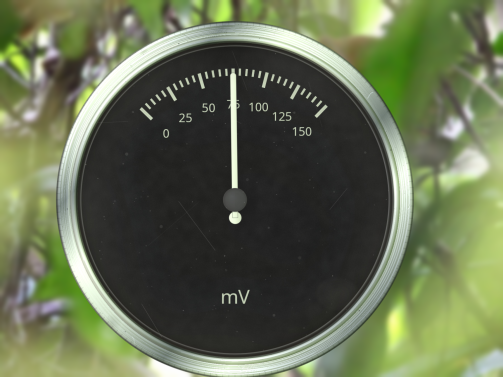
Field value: 75 mV
